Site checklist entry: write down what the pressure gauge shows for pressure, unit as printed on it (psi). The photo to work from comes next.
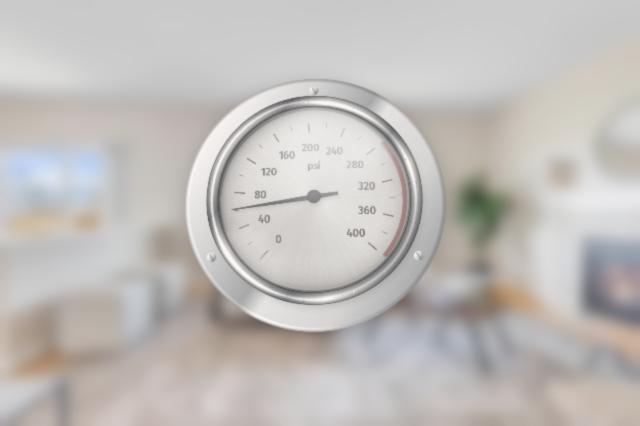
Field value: 60 psi
